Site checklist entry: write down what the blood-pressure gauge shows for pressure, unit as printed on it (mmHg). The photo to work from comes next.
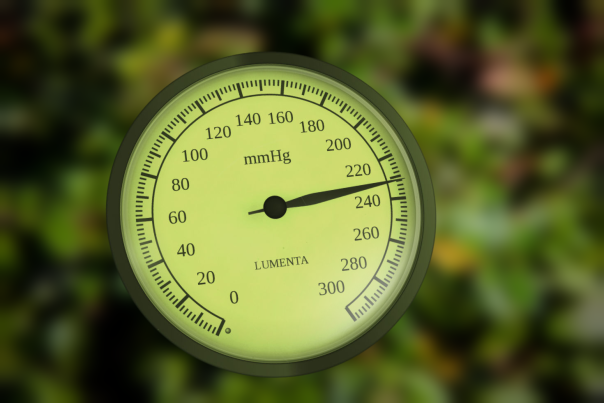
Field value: 232 mmHg
